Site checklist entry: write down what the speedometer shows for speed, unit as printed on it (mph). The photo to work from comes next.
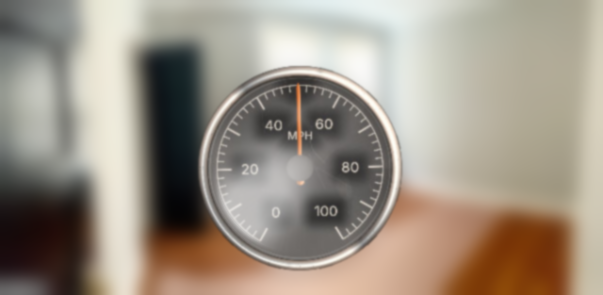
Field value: 50 mph
